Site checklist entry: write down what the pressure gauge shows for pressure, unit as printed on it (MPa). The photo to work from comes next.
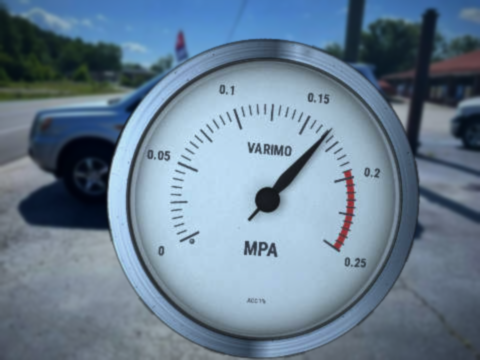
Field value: 0.165 MPa
